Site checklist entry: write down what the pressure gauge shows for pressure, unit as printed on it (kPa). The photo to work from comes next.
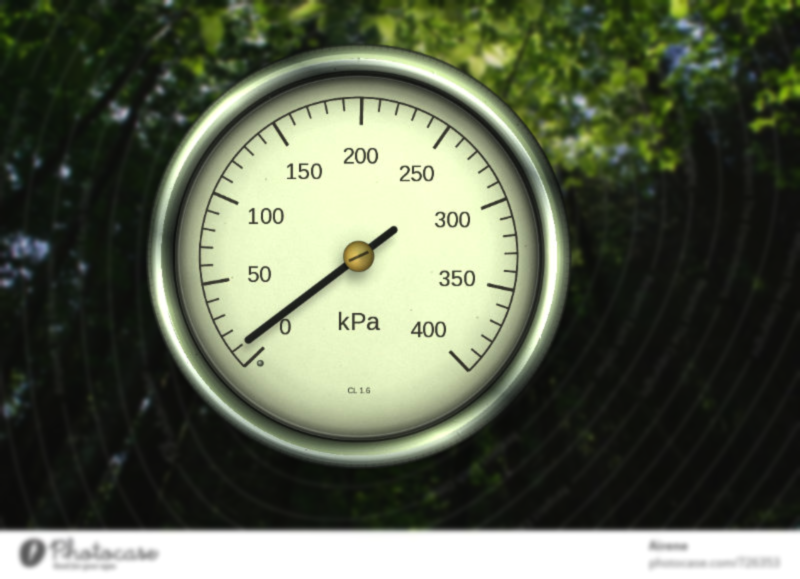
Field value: 10 kPa
